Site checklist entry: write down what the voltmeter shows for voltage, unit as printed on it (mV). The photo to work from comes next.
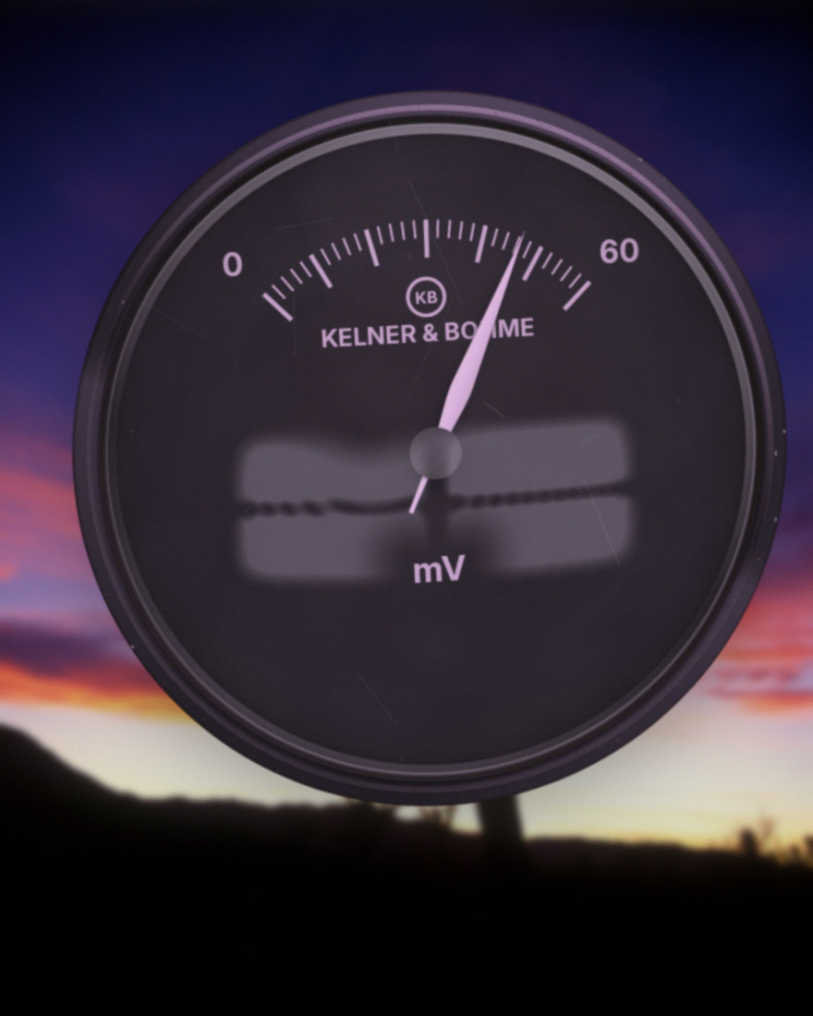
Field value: 46 mV
